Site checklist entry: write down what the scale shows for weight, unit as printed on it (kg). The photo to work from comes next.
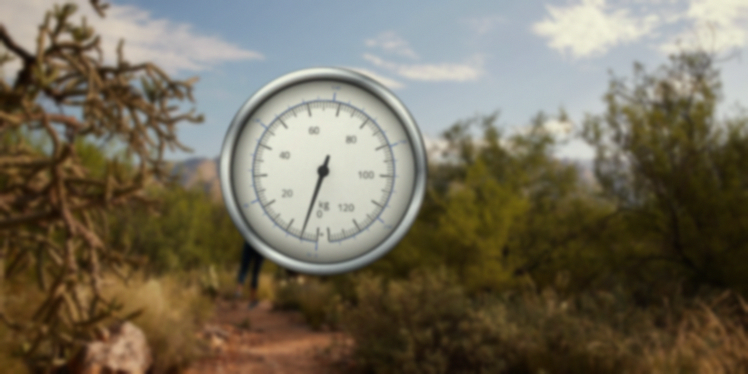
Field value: 5 kg
